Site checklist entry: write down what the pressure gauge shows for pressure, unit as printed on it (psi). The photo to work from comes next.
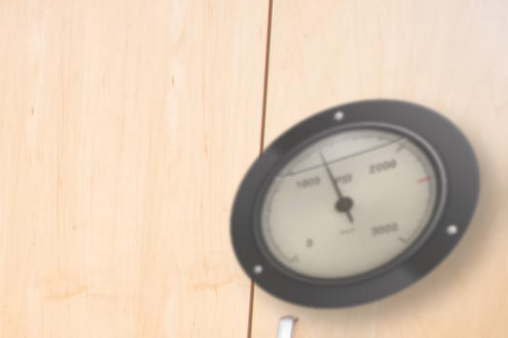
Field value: 1300 psi
